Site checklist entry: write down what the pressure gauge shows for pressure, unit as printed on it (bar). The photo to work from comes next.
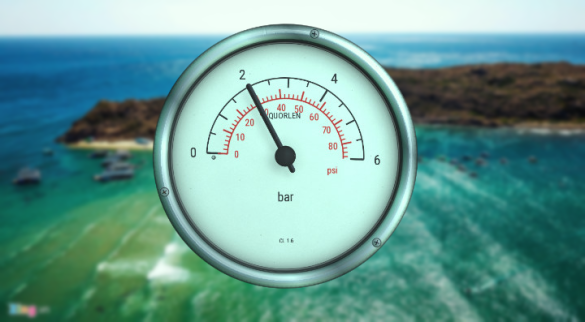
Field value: 2 bar
